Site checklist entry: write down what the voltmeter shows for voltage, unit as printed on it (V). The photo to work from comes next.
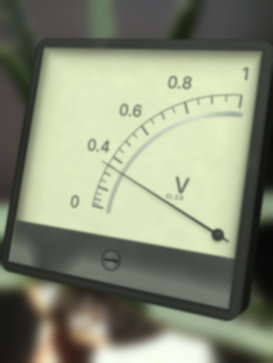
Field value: 0.35 V
